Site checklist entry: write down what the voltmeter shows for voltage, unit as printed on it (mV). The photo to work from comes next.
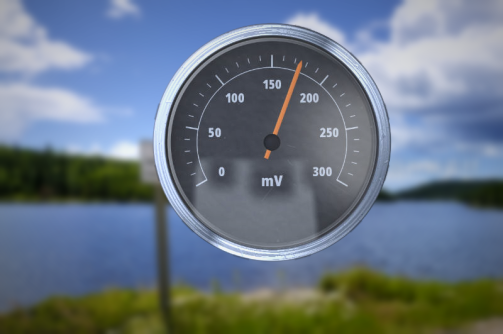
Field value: 175 mV
